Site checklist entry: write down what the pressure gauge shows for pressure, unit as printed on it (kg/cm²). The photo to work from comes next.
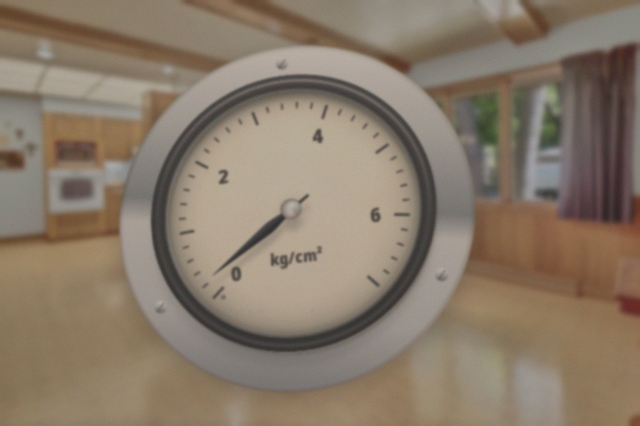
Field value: 0.2 kg/cm²
